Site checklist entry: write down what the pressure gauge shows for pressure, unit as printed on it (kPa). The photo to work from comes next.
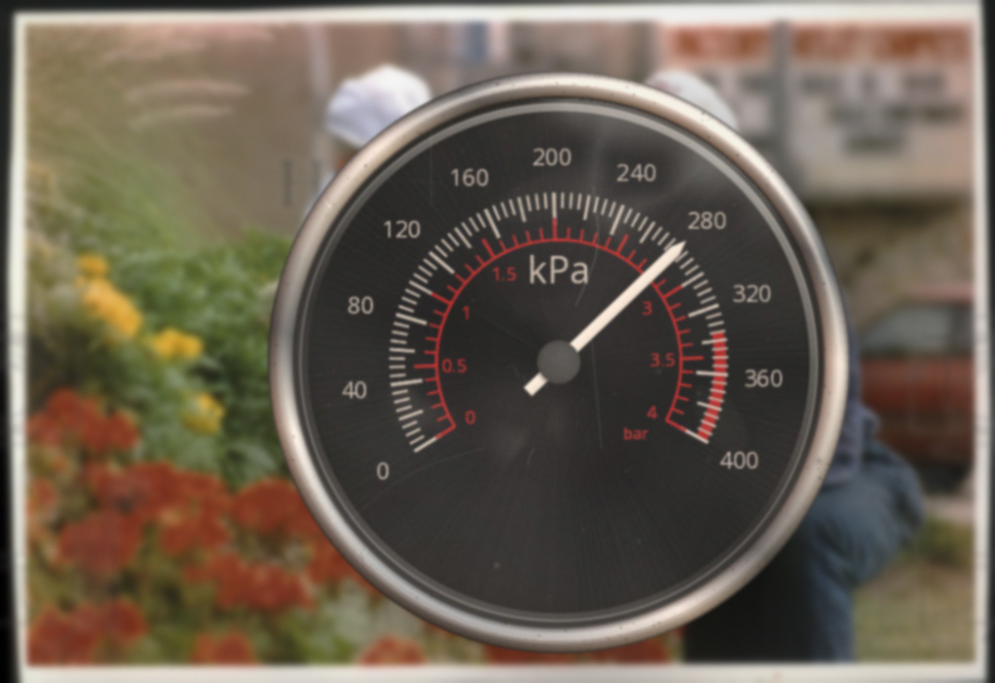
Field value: 280 kPa
